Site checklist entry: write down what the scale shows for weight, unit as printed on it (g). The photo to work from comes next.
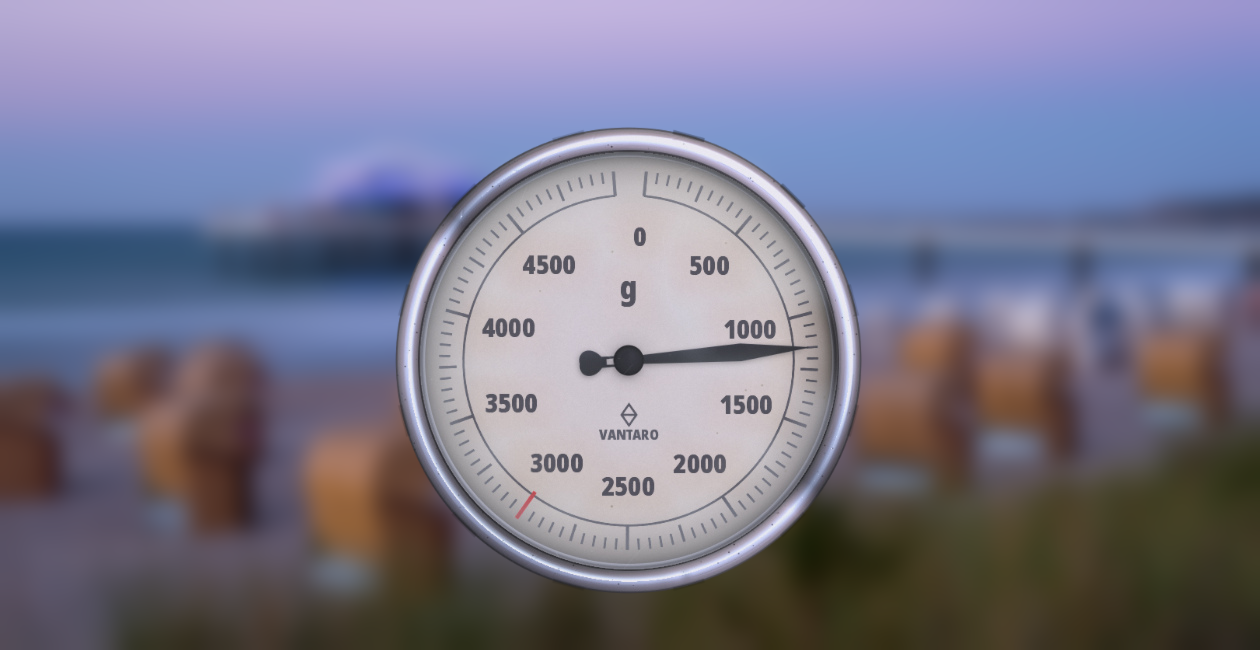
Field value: 1150 g
